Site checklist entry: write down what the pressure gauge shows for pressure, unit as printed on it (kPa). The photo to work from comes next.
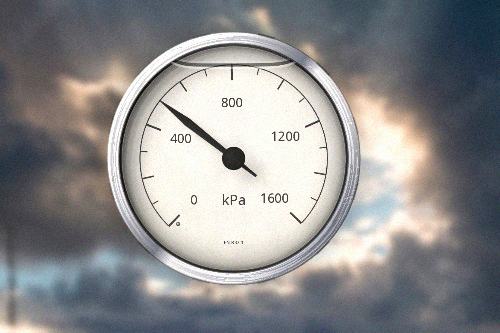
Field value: 500 kPa
